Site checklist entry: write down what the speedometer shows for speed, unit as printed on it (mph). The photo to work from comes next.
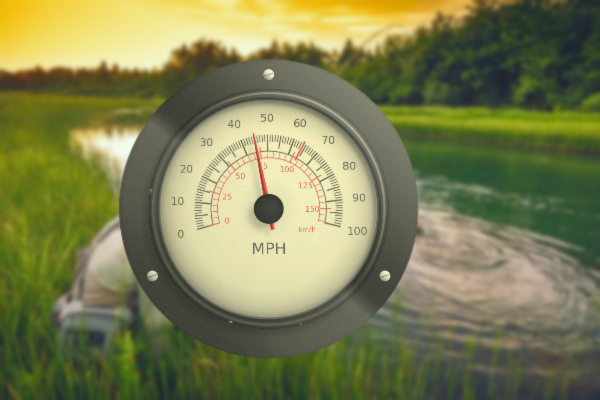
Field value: 45 mph
